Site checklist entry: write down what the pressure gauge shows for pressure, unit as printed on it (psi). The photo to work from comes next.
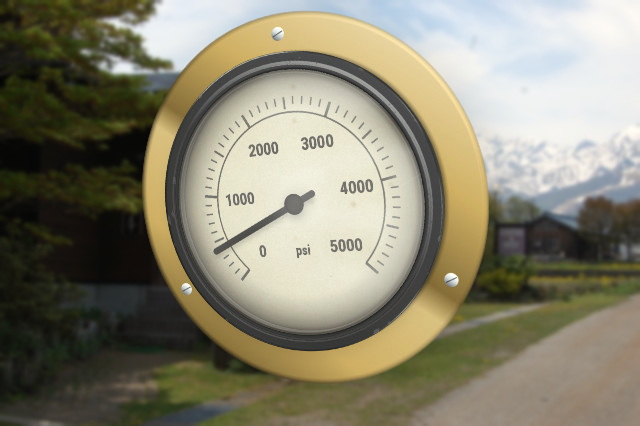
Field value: 400 psi
